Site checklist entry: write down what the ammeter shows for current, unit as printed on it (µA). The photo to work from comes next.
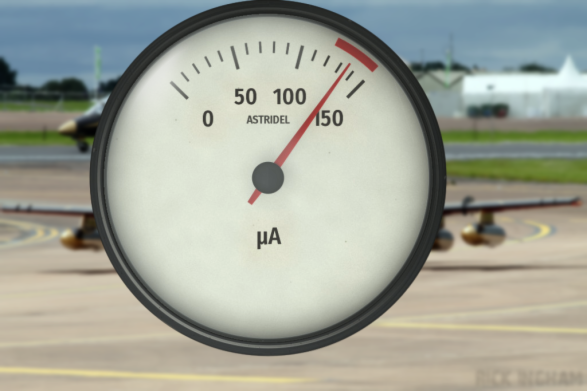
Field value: 135 µA
